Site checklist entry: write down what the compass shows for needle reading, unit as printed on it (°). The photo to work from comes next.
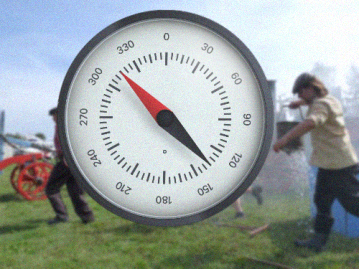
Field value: 315 °
